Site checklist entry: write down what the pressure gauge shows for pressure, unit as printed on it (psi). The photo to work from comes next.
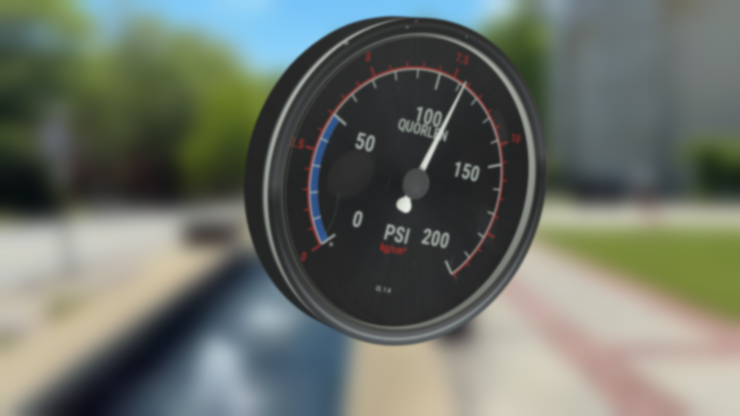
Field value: 110 psi
